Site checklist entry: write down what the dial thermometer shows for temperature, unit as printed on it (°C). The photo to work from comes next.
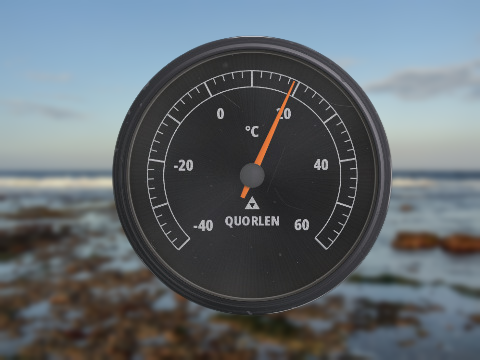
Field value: 19 °C
